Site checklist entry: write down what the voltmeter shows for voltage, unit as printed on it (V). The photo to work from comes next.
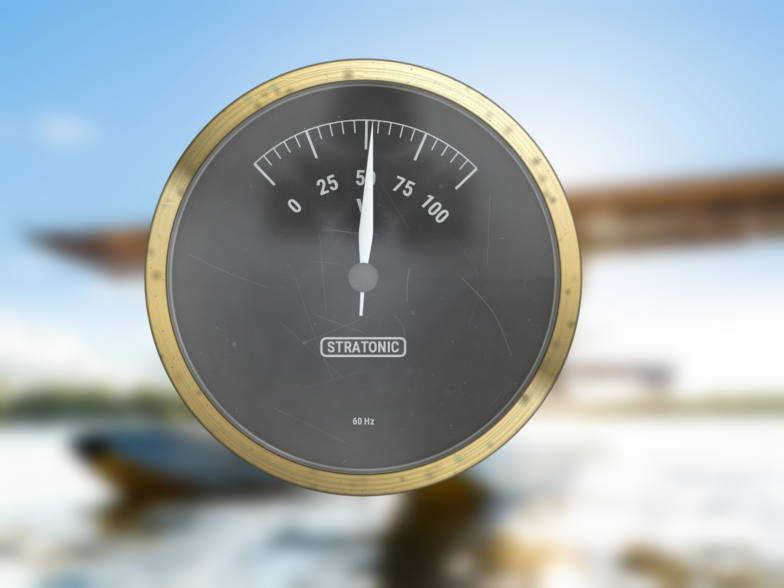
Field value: 52.5 V
